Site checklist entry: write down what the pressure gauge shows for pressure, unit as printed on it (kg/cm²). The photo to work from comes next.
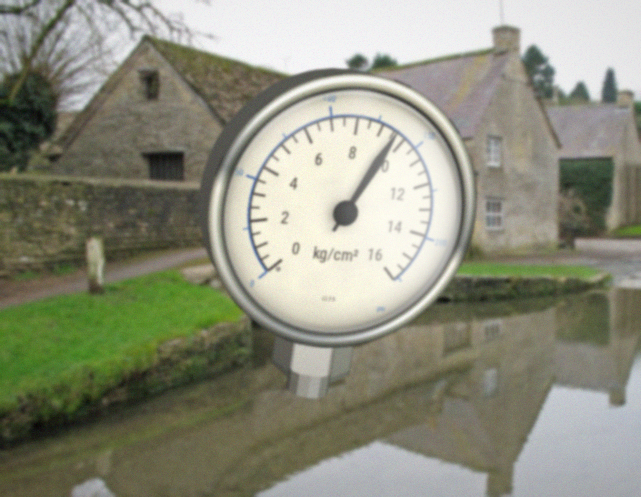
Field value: 9.5 kg/cm²
